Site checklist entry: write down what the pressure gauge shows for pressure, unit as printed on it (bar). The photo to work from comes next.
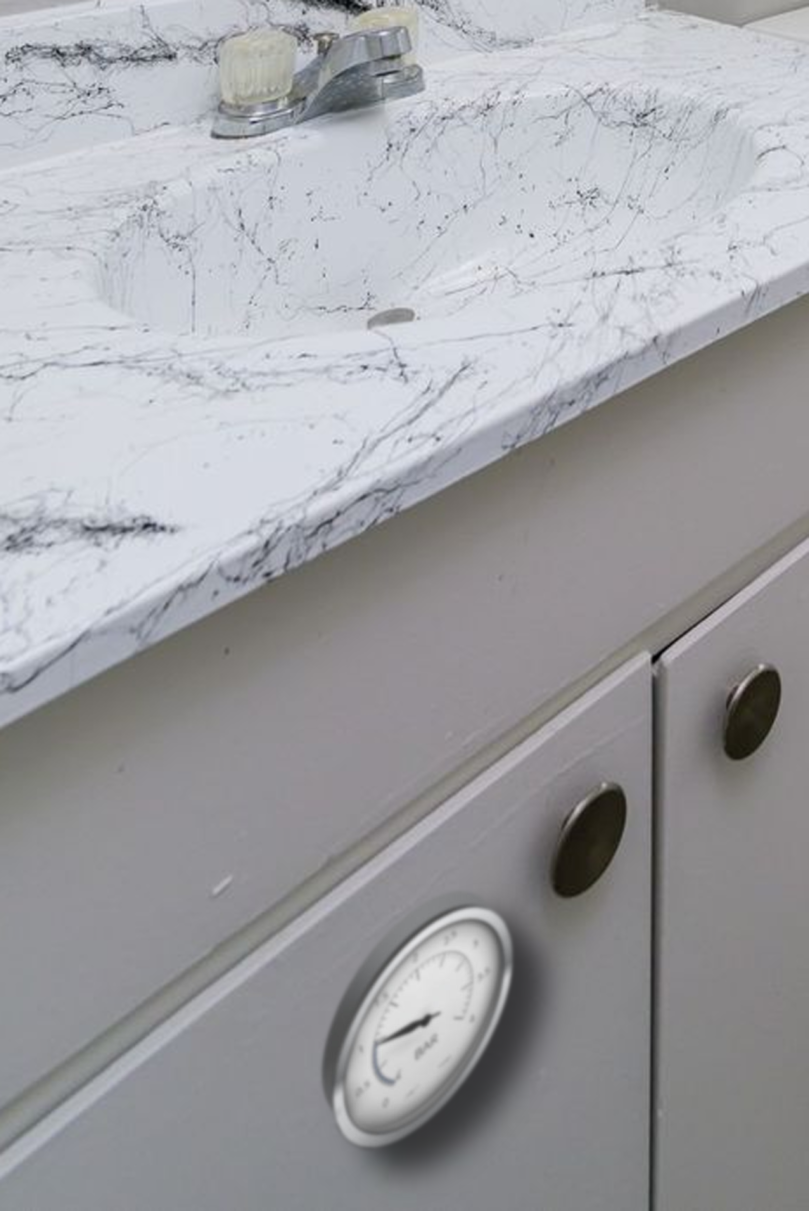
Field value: 1 bar
